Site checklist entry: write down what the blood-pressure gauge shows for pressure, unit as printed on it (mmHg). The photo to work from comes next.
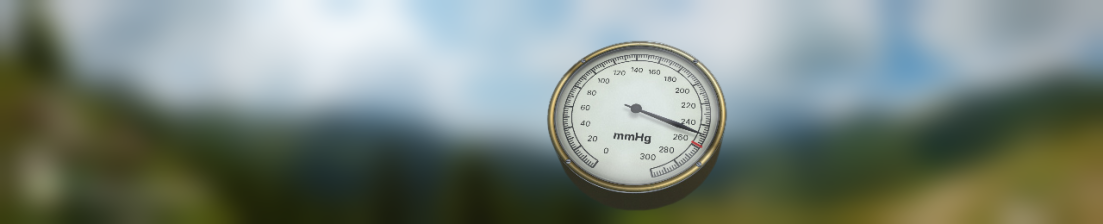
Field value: 250 mmHg
